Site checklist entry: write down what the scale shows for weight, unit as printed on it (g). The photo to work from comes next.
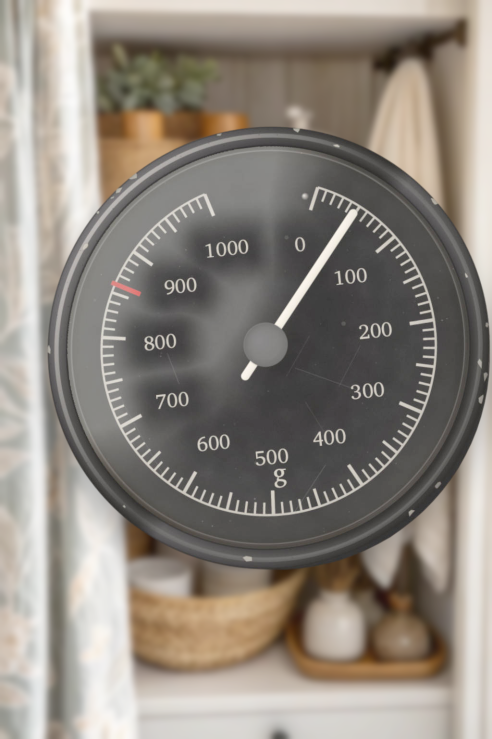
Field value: 50 g
